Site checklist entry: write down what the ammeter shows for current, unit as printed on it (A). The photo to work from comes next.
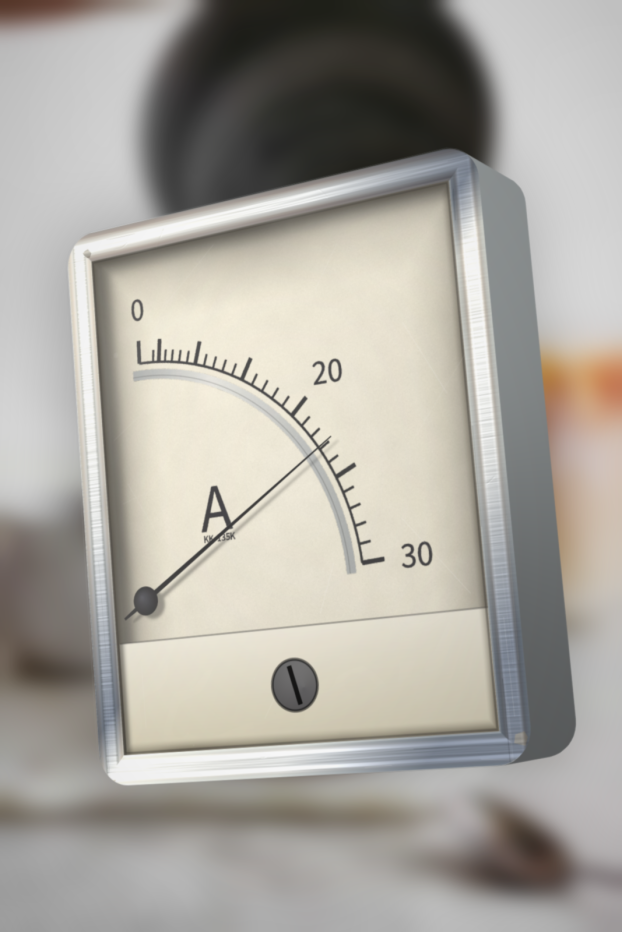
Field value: 23 A
